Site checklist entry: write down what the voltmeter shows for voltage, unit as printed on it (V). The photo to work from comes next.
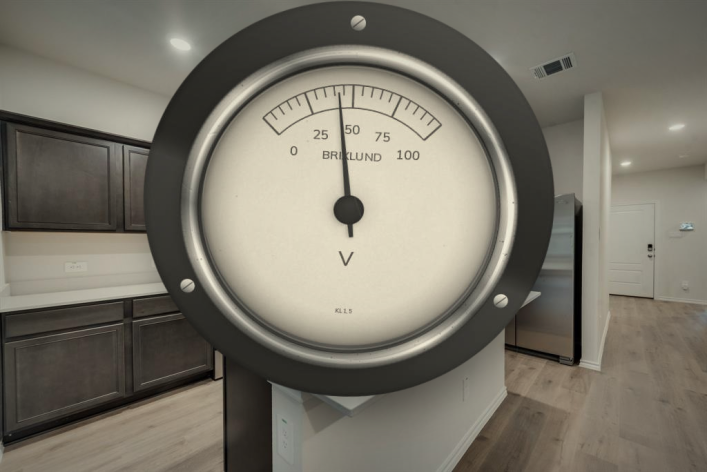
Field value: 42.5 V
